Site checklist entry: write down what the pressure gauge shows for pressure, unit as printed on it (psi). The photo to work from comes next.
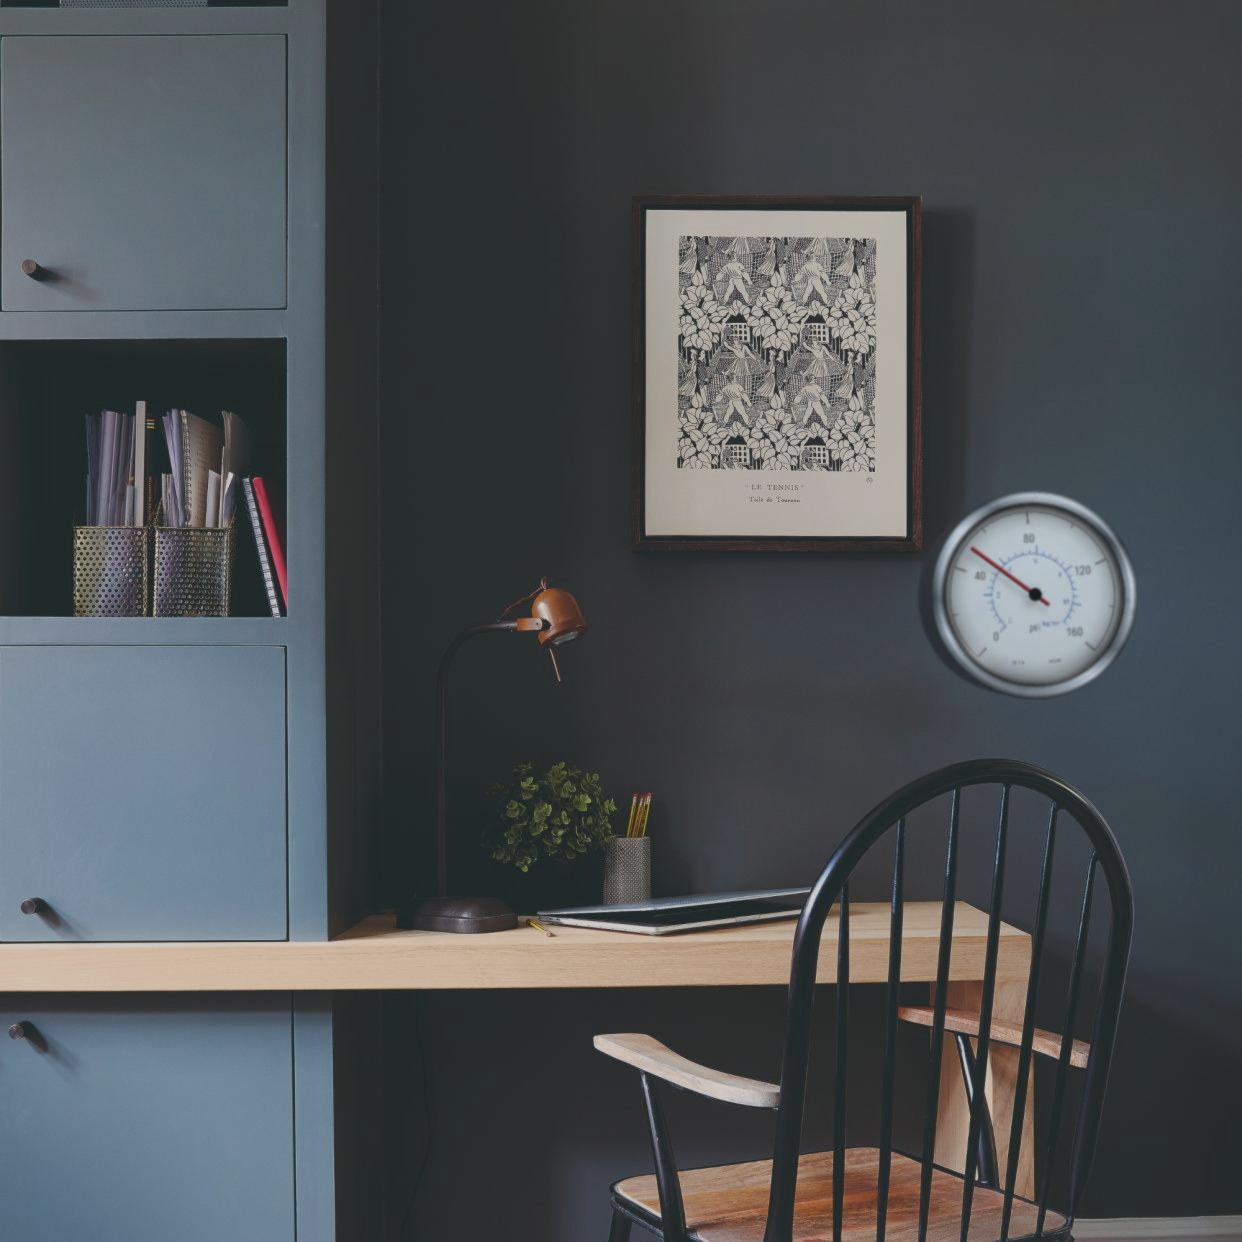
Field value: 50 psi
